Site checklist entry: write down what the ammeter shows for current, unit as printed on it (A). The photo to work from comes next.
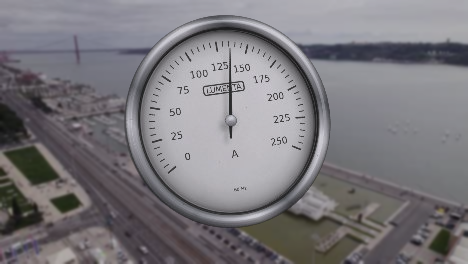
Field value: 135 A
